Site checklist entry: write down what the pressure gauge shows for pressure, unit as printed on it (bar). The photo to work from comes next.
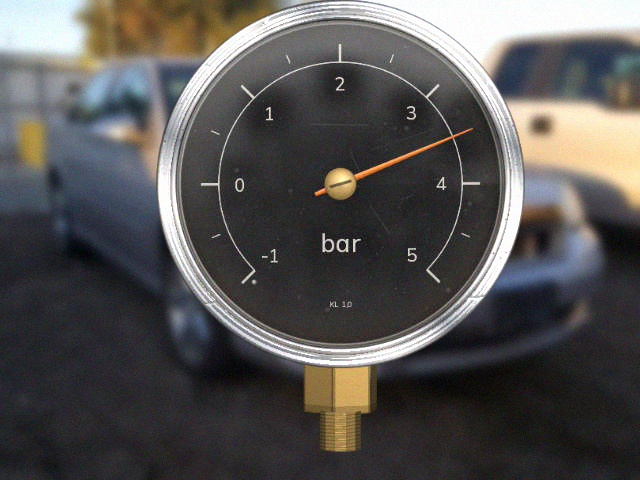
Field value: 3.5 bar
